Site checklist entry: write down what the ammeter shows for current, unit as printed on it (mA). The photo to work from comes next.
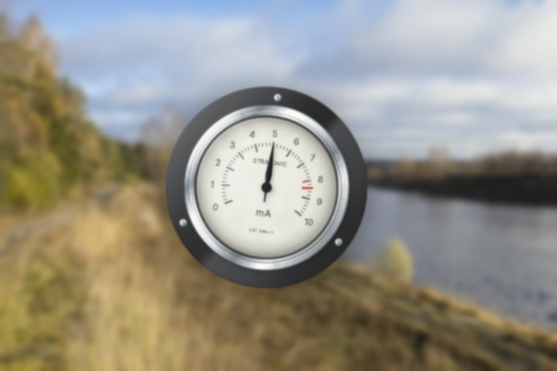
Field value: 5 mA
